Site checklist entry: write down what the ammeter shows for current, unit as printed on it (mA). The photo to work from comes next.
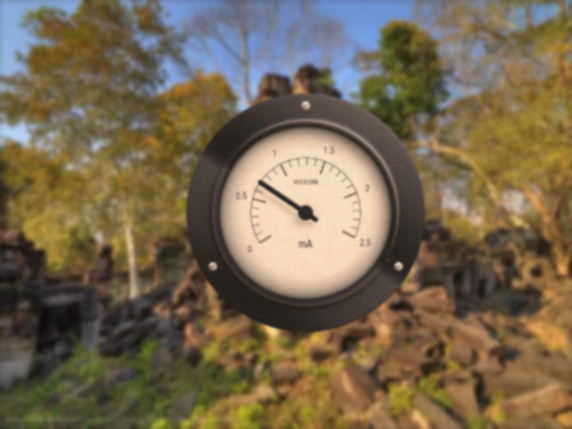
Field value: 0.7 mA
